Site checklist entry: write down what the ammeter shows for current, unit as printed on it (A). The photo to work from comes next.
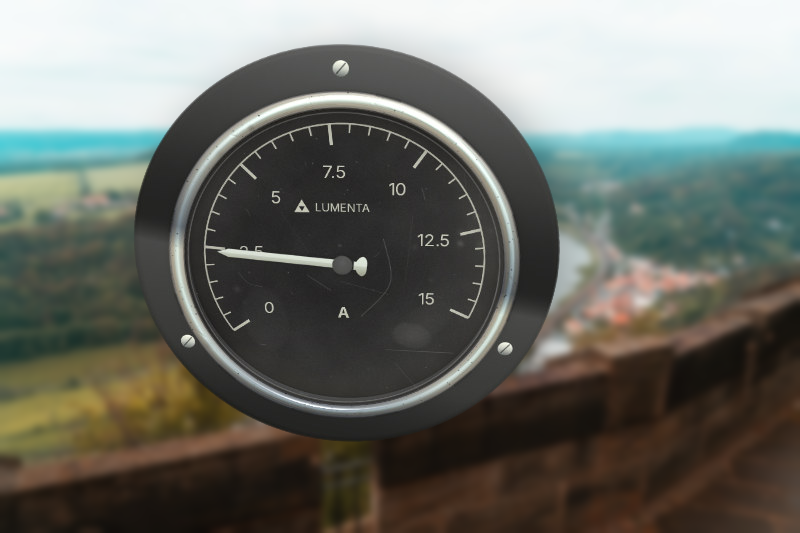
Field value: 2.5 A
